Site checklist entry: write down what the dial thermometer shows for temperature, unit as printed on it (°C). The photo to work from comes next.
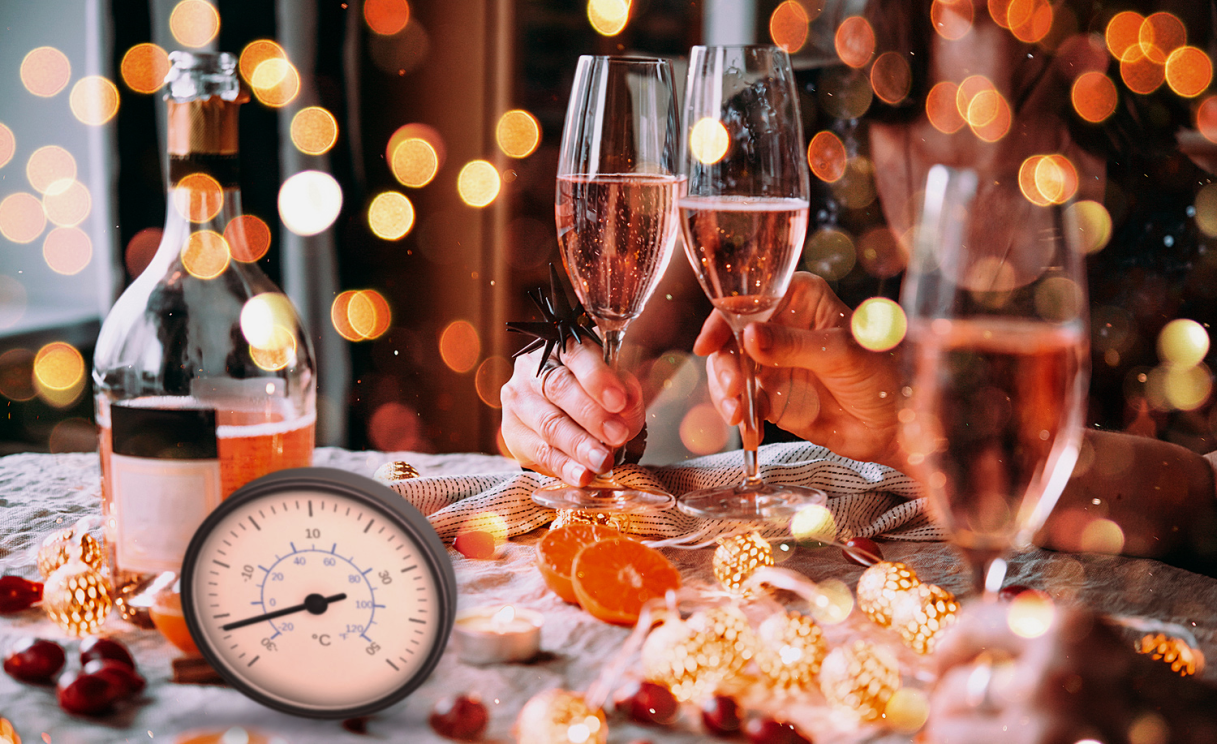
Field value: -22 °C
